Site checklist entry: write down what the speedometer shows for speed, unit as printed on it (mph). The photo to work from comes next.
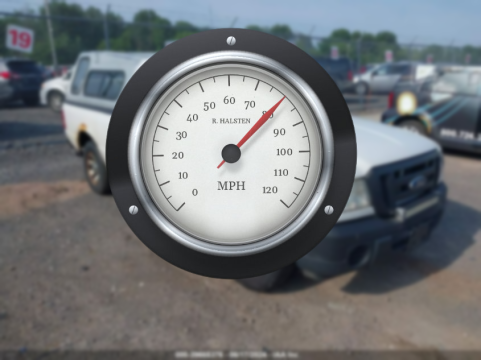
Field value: 80 mph
